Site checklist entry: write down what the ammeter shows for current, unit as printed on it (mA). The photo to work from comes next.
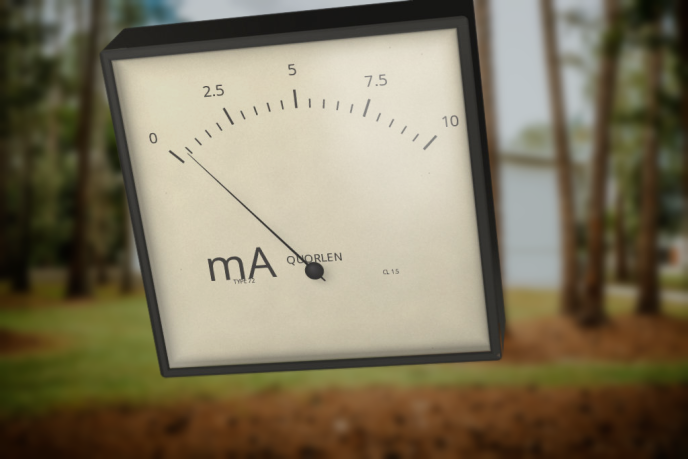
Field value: 0.5 mA
